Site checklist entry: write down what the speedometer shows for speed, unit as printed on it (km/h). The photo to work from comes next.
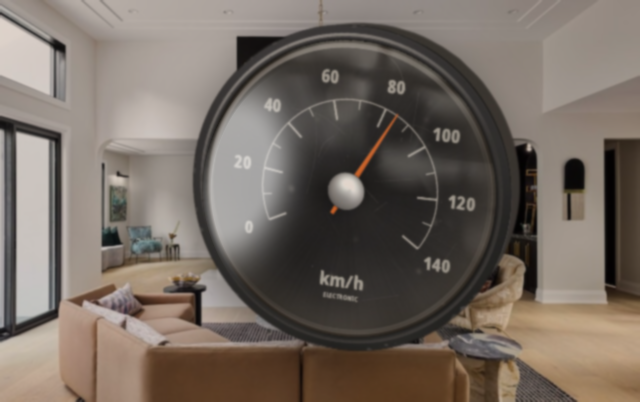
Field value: 85 km/h
